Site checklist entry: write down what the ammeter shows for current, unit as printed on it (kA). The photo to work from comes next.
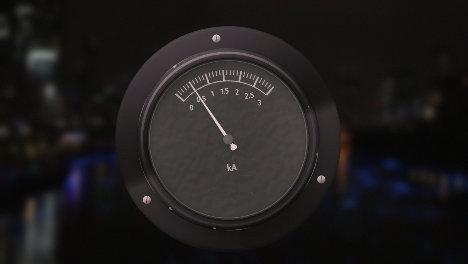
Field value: 0.5 kA
